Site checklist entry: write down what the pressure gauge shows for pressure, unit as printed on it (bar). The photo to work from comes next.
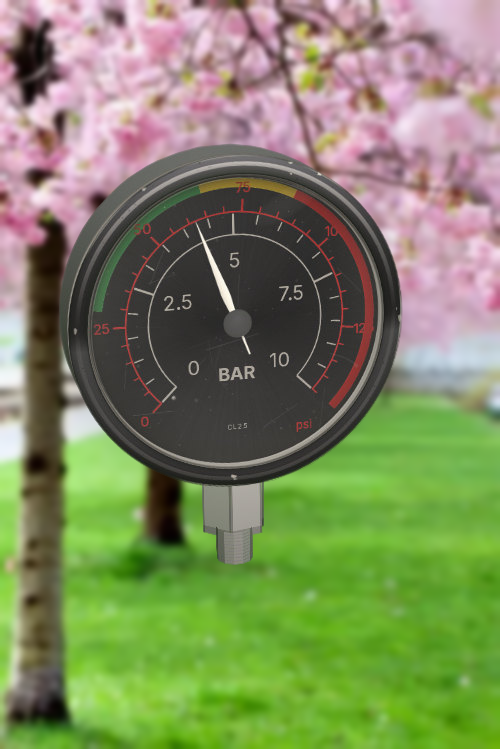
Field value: 4.25 bar
